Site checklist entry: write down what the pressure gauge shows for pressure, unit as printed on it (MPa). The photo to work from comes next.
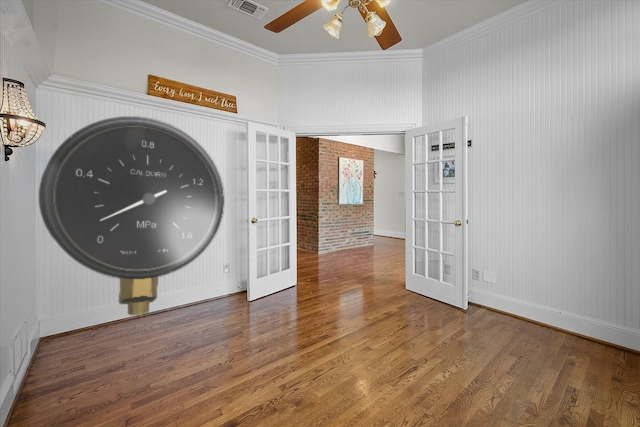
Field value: 0.1 MPa
